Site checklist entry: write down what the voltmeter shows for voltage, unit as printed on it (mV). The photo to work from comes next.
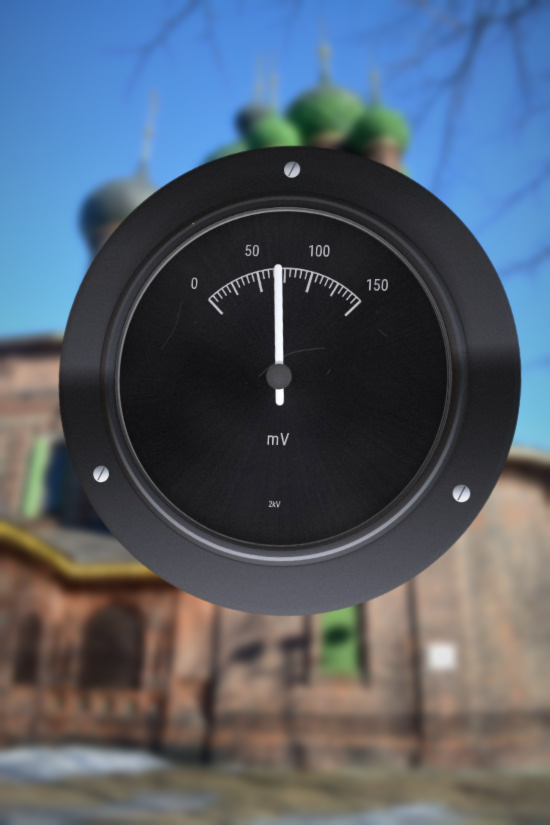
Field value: 70 mV
